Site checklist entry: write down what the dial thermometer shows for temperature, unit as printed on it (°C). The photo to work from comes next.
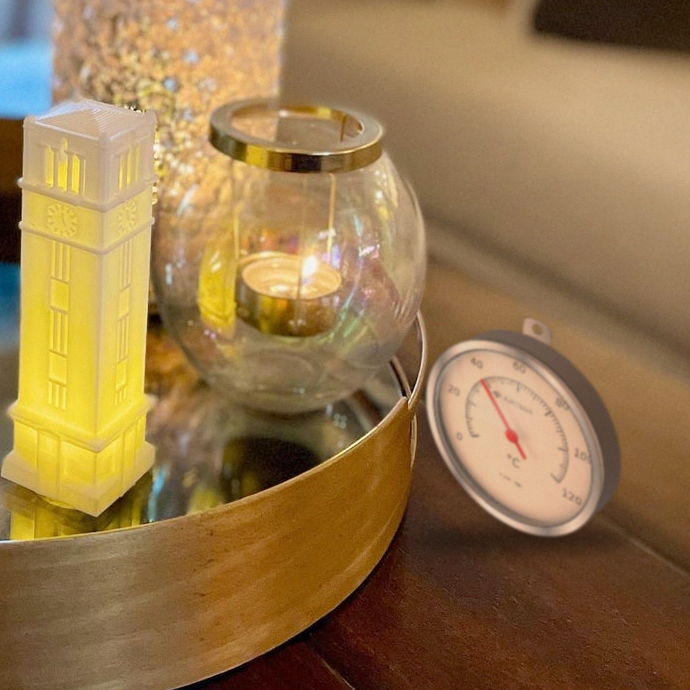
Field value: 40 °C
